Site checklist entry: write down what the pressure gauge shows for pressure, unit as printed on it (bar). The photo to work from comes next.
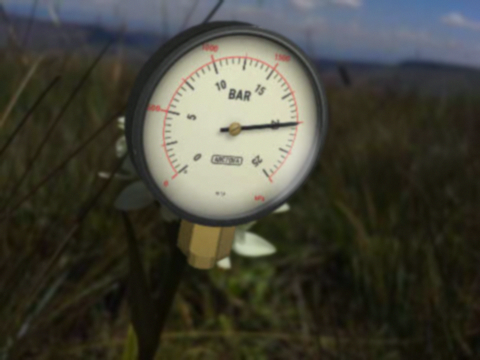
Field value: 20 bar
